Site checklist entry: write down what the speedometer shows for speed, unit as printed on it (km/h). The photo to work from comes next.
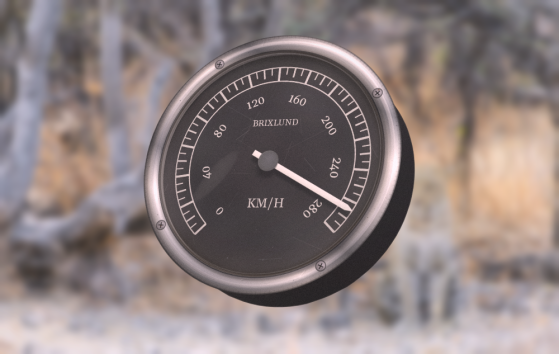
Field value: 265 km/h
